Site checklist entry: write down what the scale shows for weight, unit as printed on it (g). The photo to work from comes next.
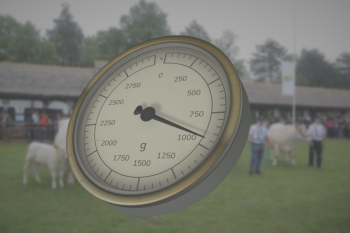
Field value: 950 g
